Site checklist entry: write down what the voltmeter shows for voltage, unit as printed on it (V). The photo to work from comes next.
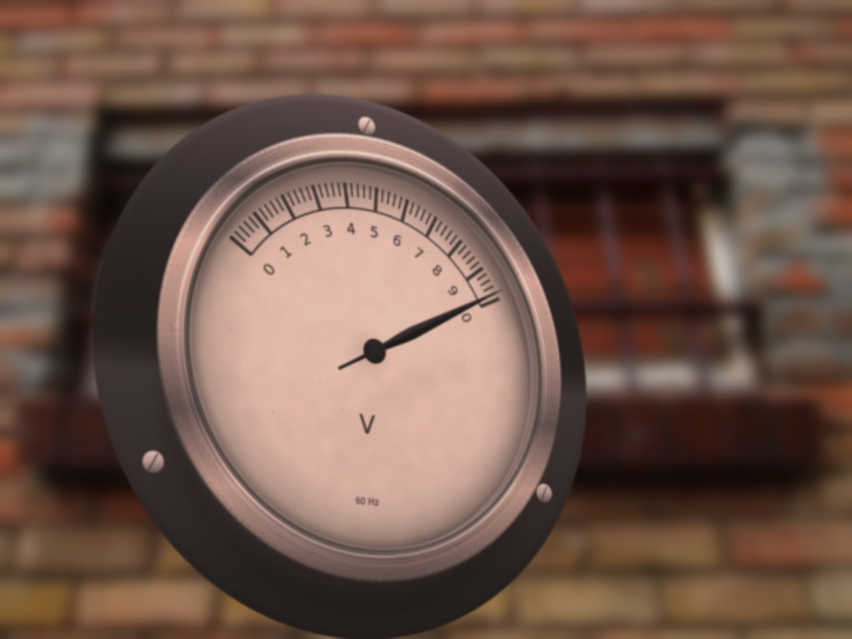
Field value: 9.8 V
